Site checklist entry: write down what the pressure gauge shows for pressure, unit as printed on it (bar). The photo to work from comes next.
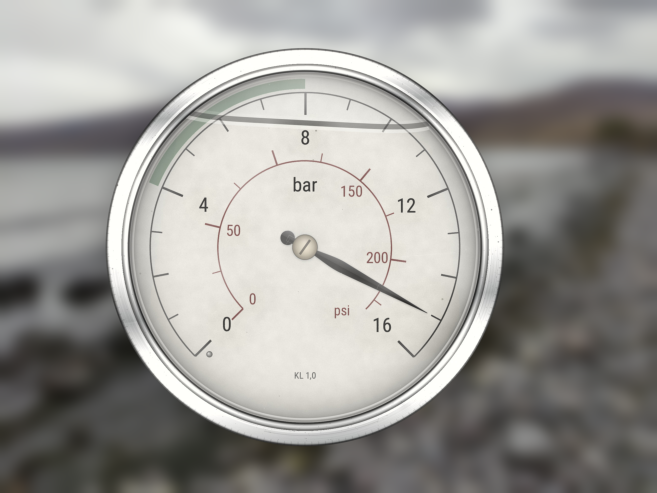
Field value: 15 bar
